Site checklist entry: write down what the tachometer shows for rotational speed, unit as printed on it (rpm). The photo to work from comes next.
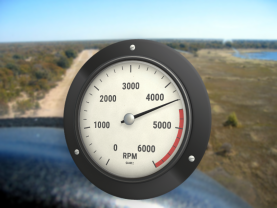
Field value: 4400 rpm
